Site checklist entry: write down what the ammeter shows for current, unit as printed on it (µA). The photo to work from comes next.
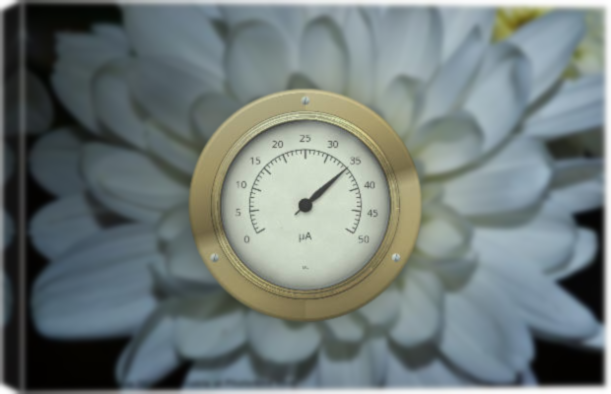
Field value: 35 µA
